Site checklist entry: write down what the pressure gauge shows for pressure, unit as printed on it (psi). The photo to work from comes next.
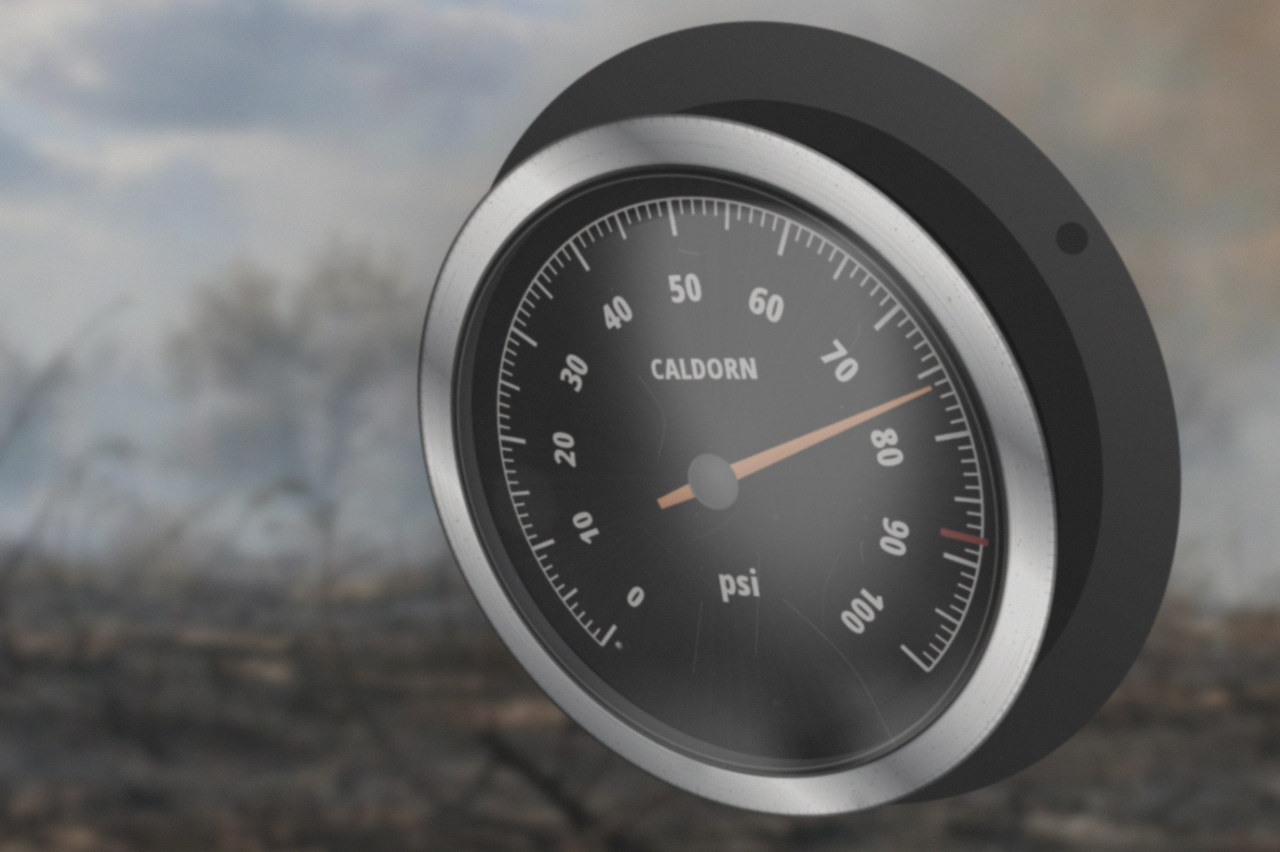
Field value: 76 psi
